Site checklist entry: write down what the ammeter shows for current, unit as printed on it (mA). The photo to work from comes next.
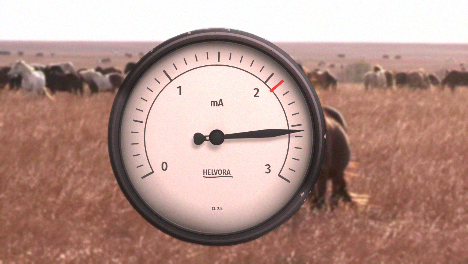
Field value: 2.55 mA
